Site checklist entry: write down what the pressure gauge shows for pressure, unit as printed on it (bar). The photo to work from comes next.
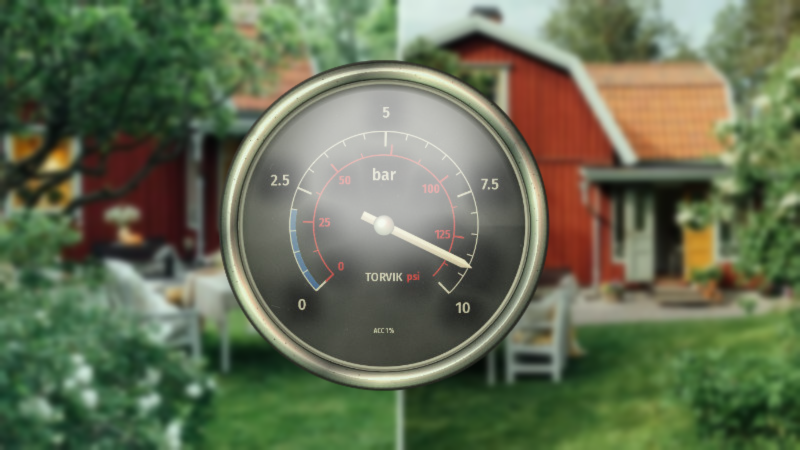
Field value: 9.25 bar
